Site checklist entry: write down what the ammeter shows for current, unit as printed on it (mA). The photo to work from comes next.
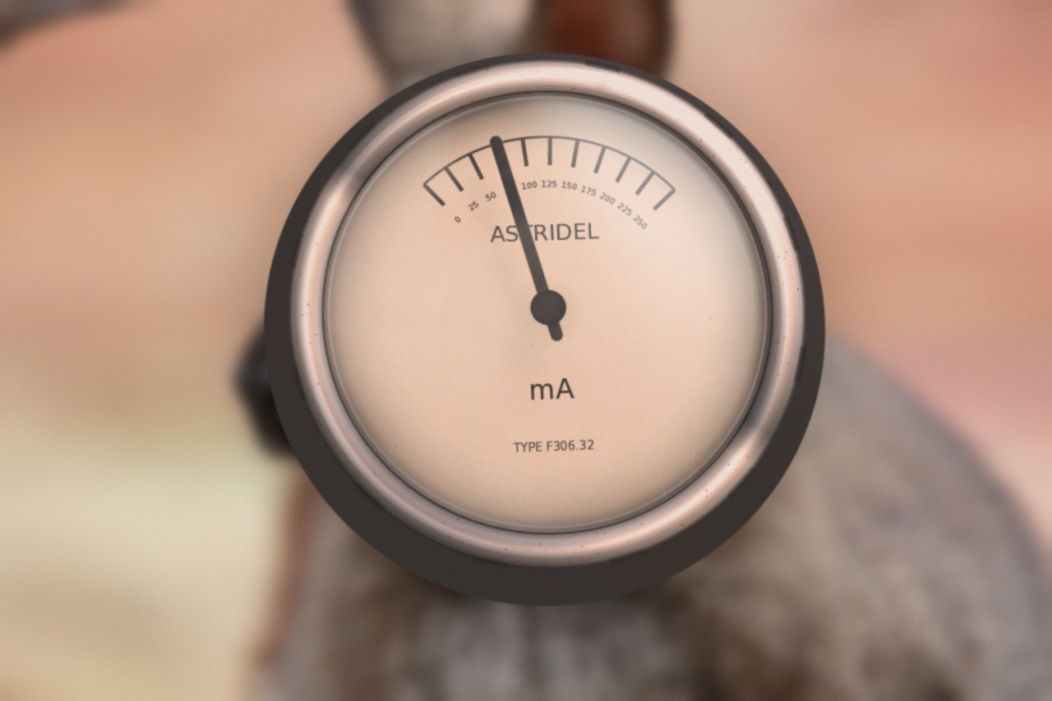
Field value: 75 mA
